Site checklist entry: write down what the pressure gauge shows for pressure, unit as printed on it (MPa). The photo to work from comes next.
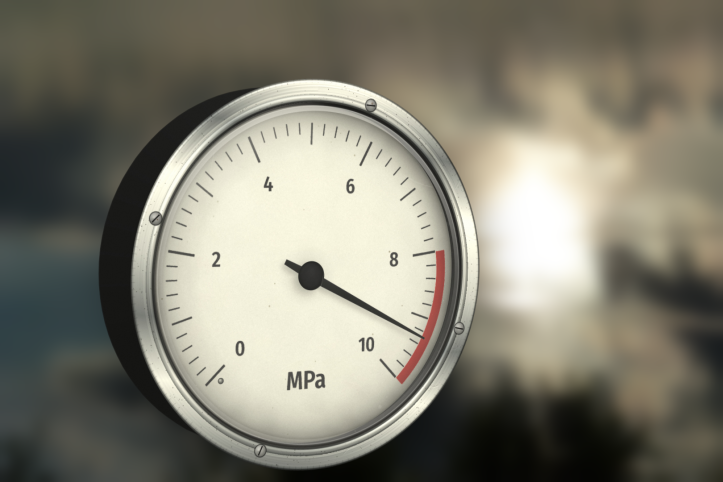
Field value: 9.3 MPa
